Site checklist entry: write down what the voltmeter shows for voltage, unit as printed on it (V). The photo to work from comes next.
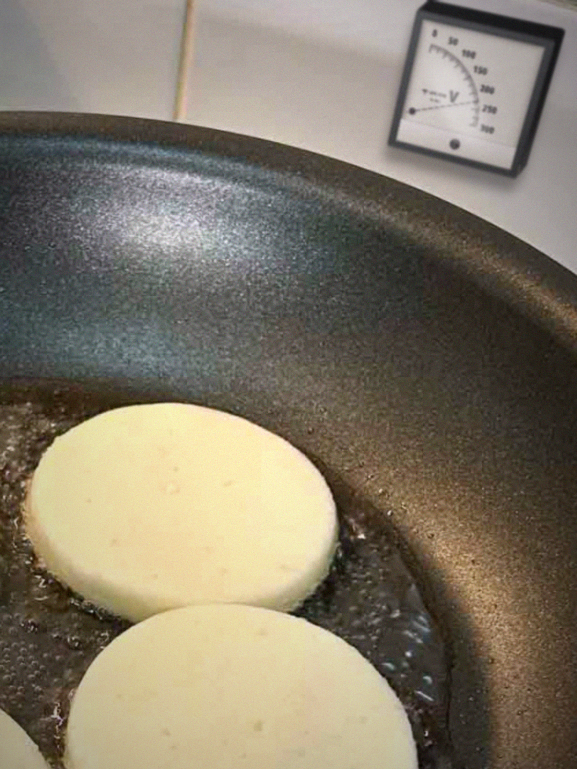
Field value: 225 V
